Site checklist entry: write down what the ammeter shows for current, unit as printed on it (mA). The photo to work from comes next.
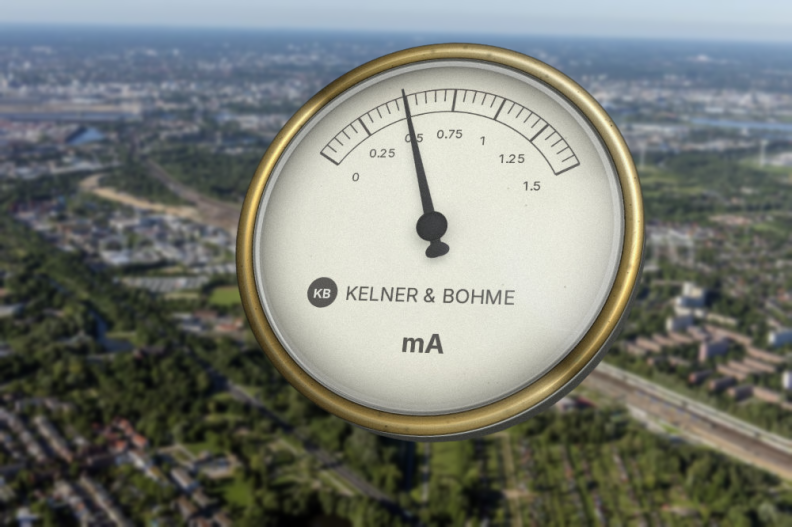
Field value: 0.5 mA
